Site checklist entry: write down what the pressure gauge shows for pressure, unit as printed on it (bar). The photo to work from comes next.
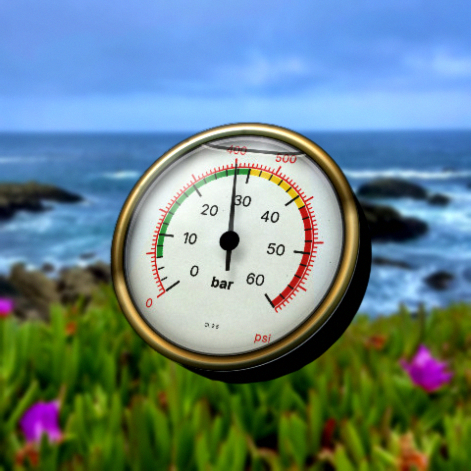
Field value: 28 bar
